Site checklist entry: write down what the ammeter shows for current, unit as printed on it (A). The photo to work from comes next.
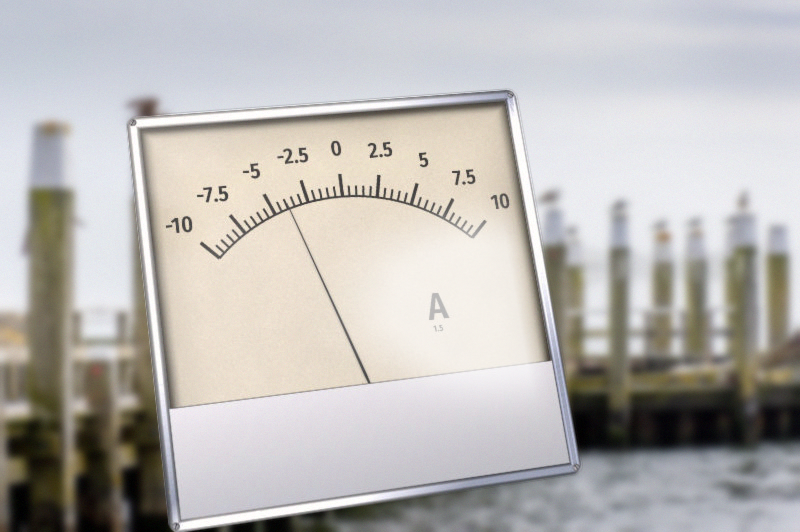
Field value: -4 A
